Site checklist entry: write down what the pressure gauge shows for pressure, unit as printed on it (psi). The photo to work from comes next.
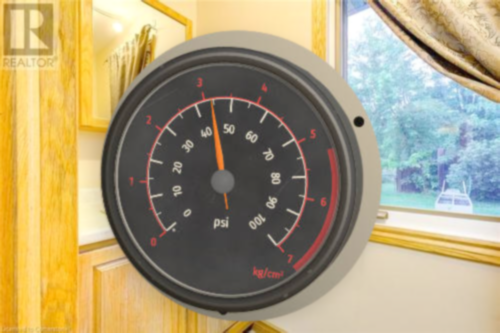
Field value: 45 psi
